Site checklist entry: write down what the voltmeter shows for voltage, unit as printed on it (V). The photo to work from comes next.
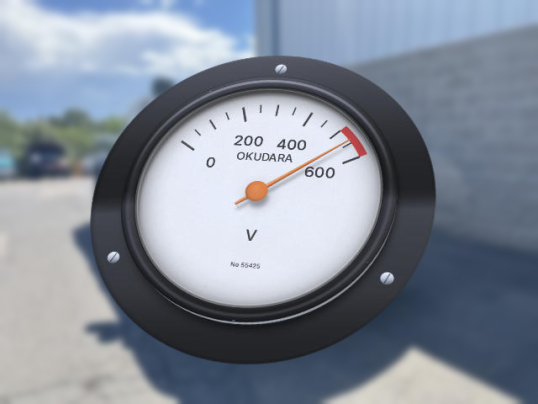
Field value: 550 V
